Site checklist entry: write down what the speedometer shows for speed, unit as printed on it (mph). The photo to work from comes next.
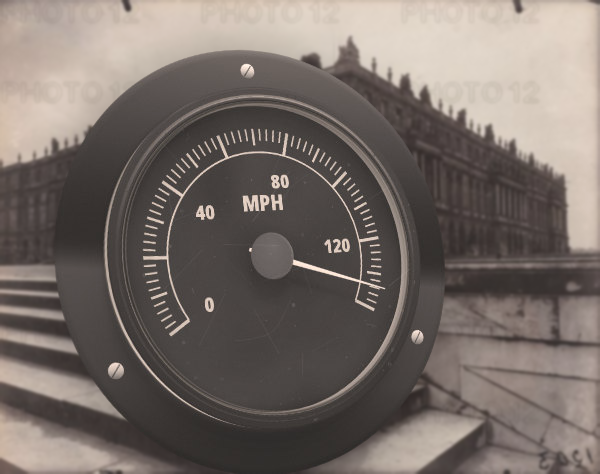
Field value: 134 mph
